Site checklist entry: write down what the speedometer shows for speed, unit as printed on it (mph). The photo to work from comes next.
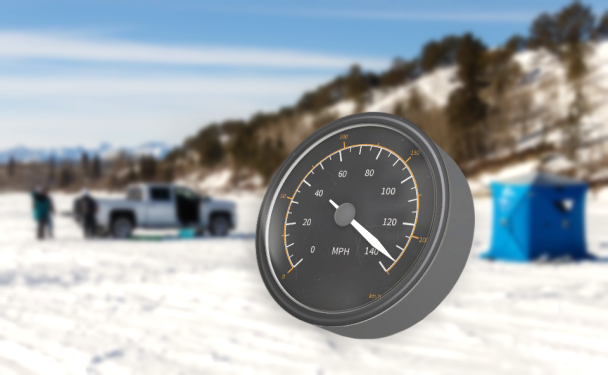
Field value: 135 mph
